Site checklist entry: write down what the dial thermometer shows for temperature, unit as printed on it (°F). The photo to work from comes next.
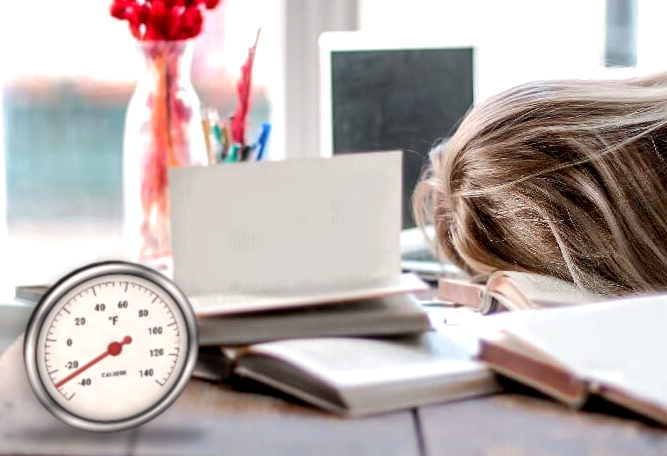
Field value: -28 °F
